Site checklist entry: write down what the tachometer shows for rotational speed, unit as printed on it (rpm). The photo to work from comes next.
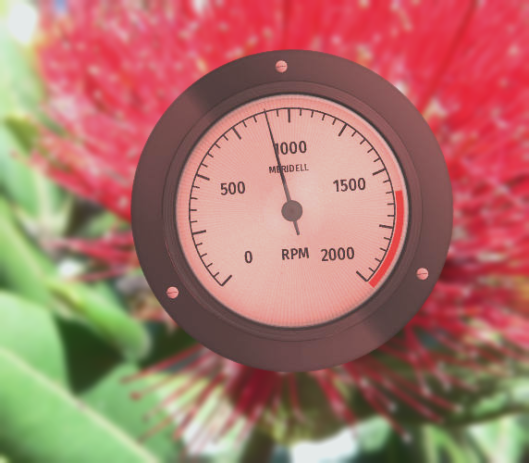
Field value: 900 rpm
